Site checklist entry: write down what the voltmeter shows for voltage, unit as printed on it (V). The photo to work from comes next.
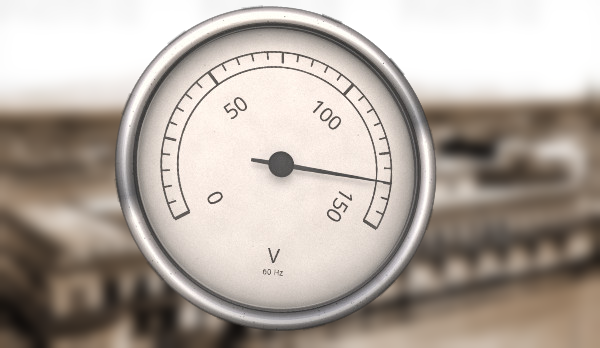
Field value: 135 V
